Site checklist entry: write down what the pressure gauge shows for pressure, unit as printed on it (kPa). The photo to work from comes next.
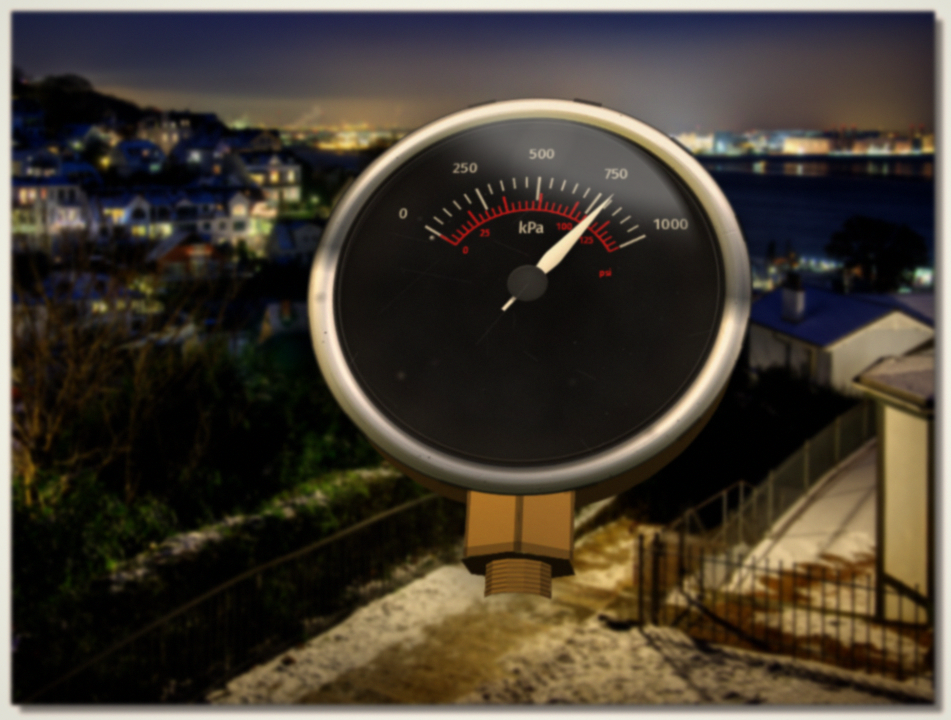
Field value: 800 kPa
